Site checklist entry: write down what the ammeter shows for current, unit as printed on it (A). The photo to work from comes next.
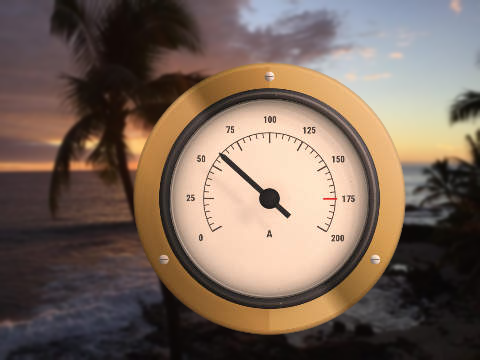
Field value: 60 A
